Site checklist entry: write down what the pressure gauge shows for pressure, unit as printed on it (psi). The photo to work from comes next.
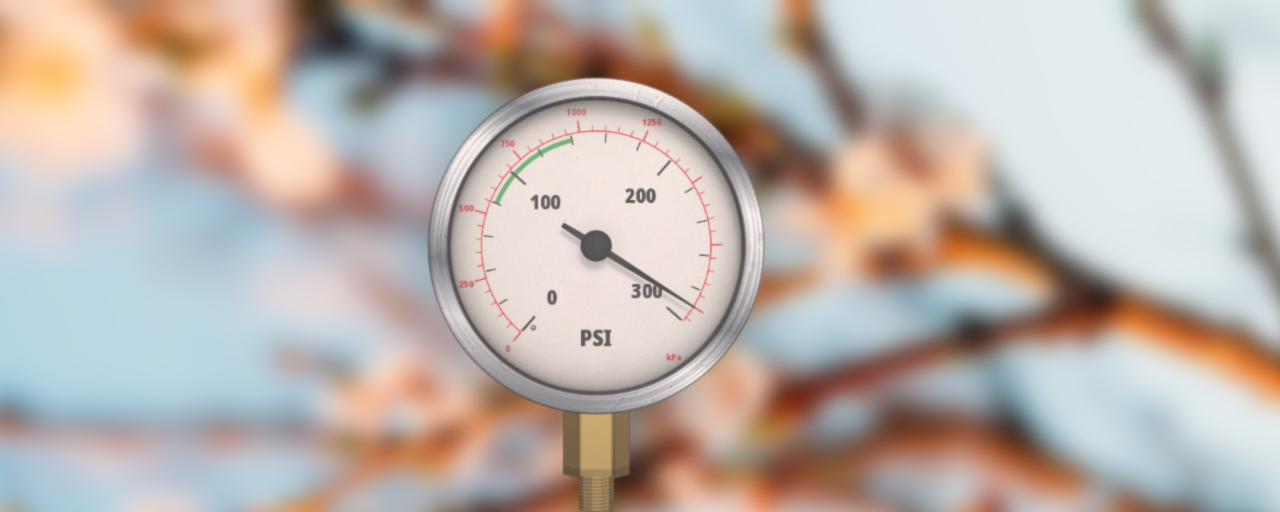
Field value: 290 psi
